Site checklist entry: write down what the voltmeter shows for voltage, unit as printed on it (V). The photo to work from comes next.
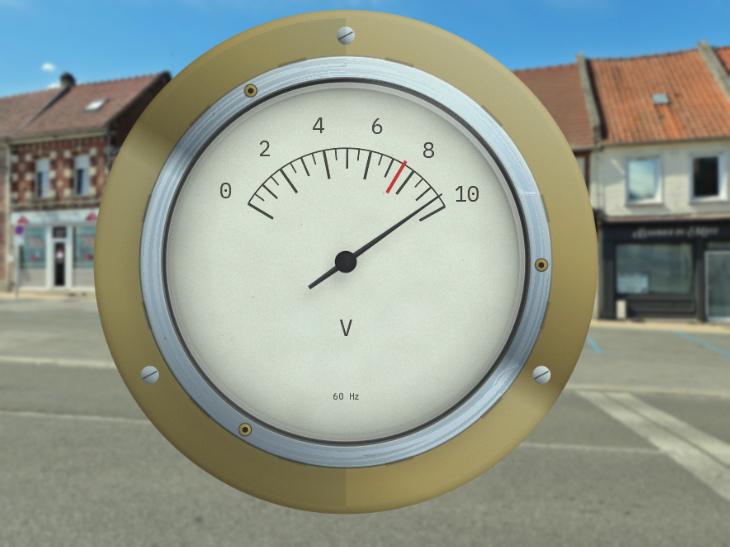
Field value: 9.5 V
